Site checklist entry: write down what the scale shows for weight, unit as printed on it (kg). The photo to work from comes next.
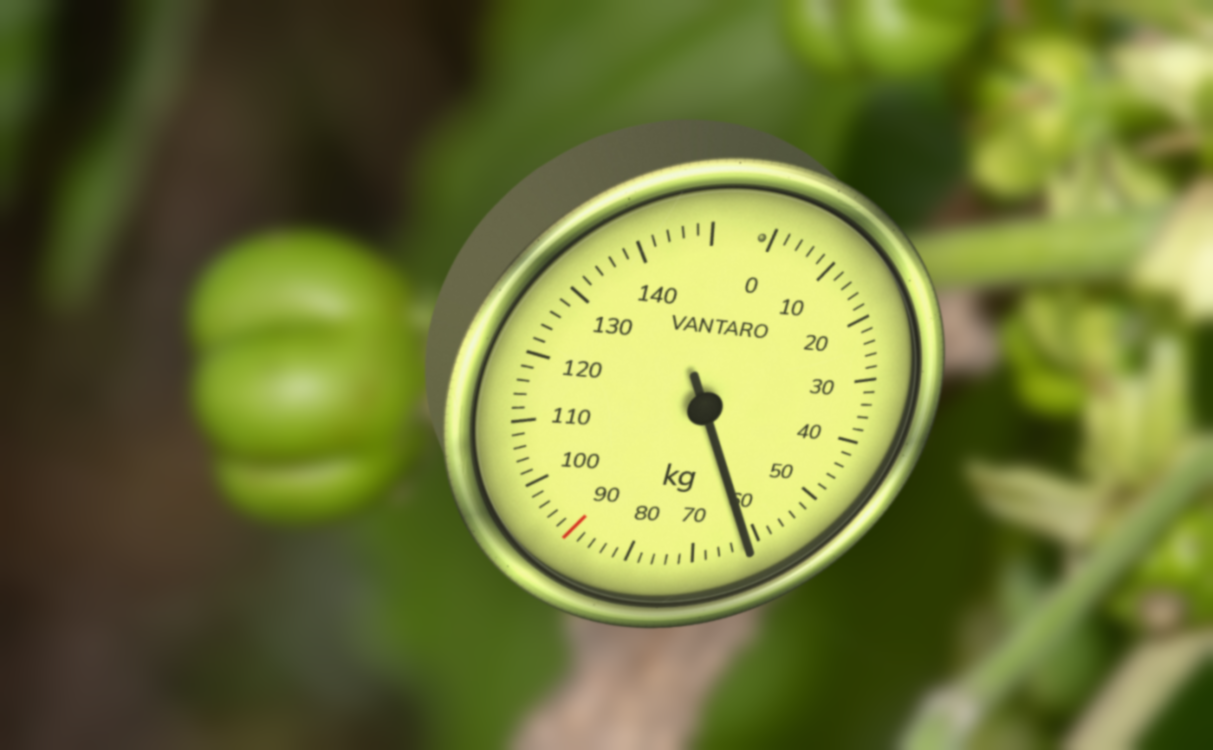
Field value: 62 kg
